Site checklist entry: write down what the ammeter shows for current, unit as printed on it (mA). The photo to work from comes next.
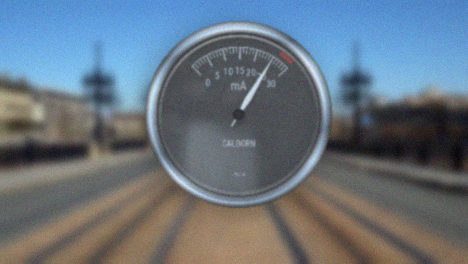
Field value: 25 mA
